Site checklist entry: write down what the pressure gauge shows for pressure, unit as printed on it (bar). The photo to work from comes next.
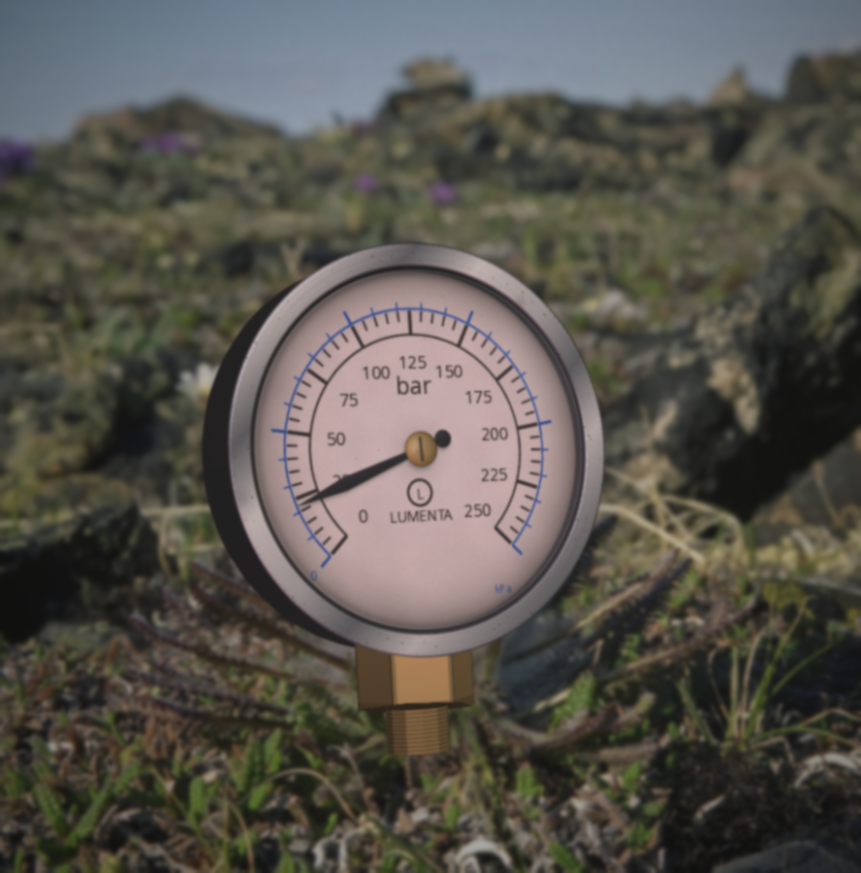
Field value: 22.5 bar
